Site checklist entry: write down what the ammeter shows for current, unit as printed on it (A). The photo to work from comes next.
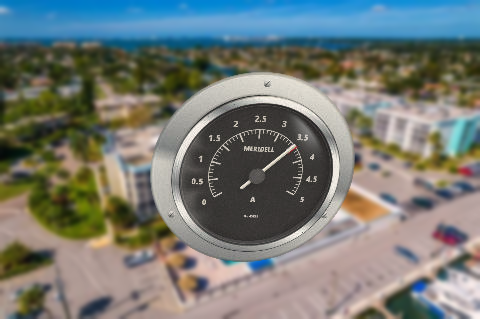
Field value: 3.5 A
